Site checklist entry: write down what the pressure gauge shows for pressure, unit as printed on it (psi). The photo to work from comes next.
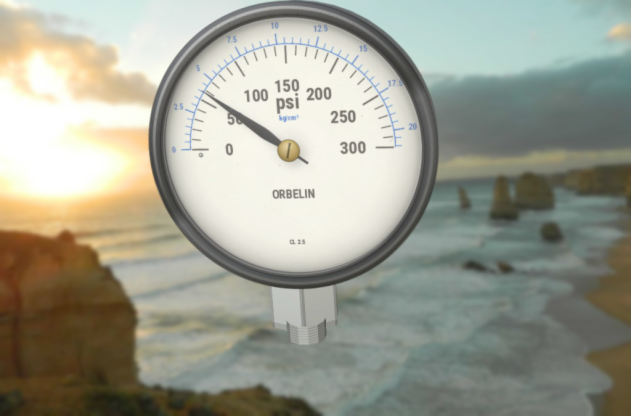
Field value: 60 psi
